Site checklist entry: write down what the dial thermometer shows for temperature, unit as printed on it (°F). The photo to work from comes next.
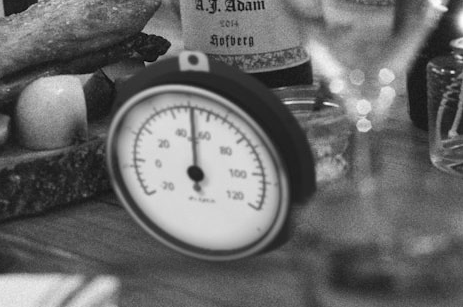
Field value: 52 °F
